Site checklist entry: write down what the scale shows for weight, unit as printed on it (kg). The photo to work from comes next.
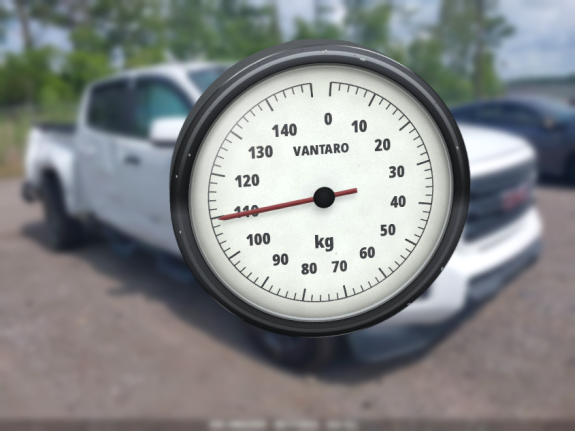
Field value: 110 kg
